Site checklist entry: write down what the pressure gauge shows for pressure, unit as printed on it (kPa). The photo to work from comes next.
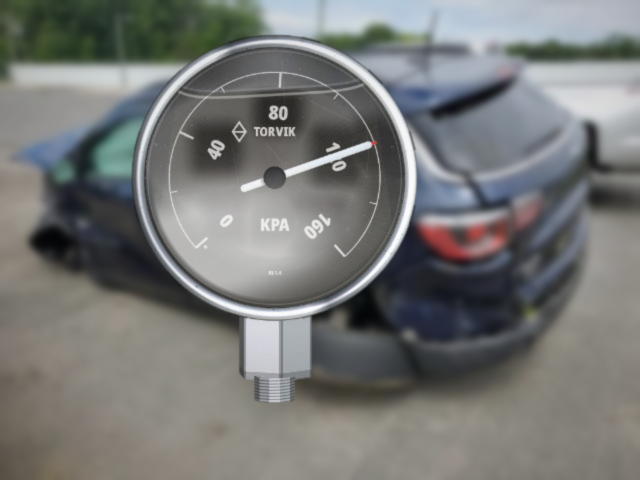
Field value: 120 kPa
